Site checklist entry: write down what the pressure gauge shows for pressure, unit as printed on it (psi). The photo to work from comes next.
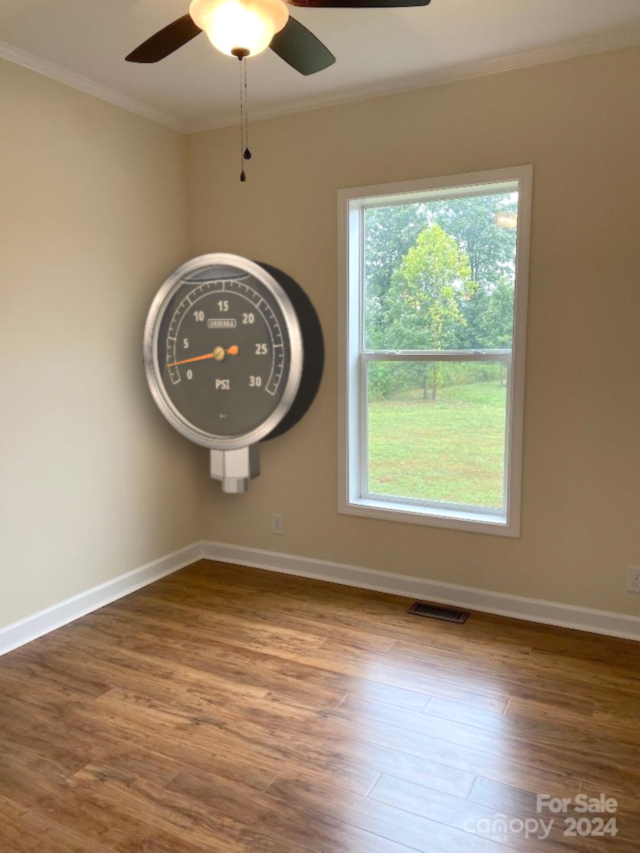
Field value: 2 psi
